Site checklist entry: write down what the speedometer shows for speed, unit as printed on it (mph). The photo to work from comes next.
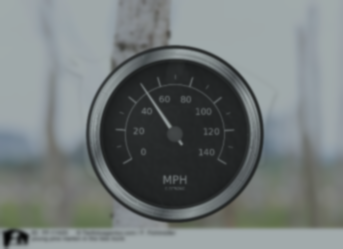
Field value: 50 mph
